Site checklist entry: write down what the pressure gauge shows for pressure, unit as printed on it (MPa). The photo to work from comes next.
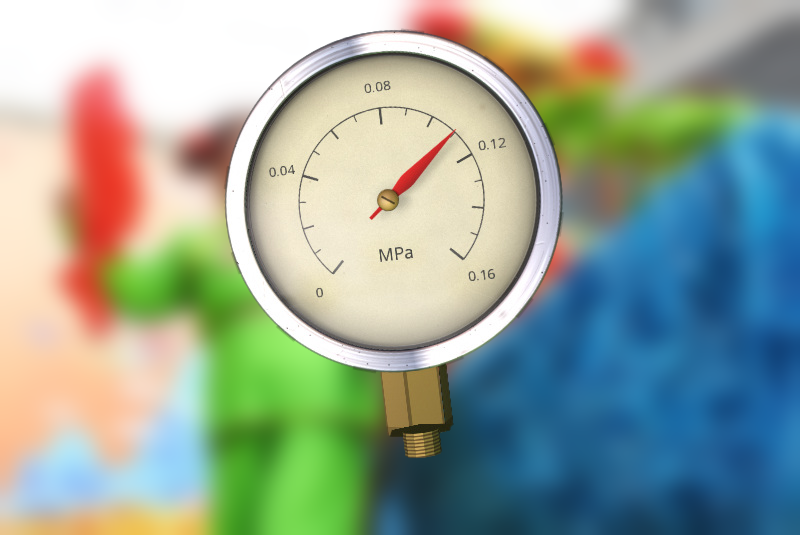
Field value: 0.11 MPa
